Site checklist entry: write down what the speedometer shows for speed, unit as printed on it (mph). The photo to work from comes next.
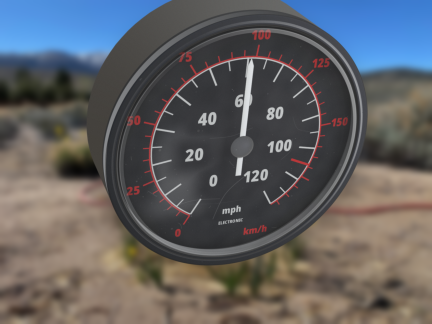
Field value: 60 mph
